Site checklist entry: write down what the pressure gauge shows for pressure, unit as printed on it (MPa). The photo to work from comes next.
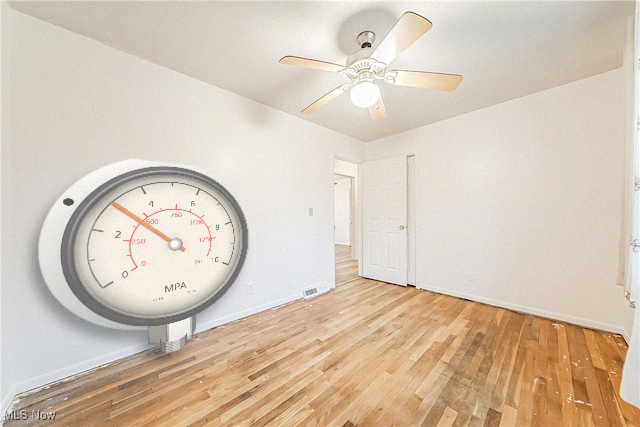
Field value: 3 MPa
